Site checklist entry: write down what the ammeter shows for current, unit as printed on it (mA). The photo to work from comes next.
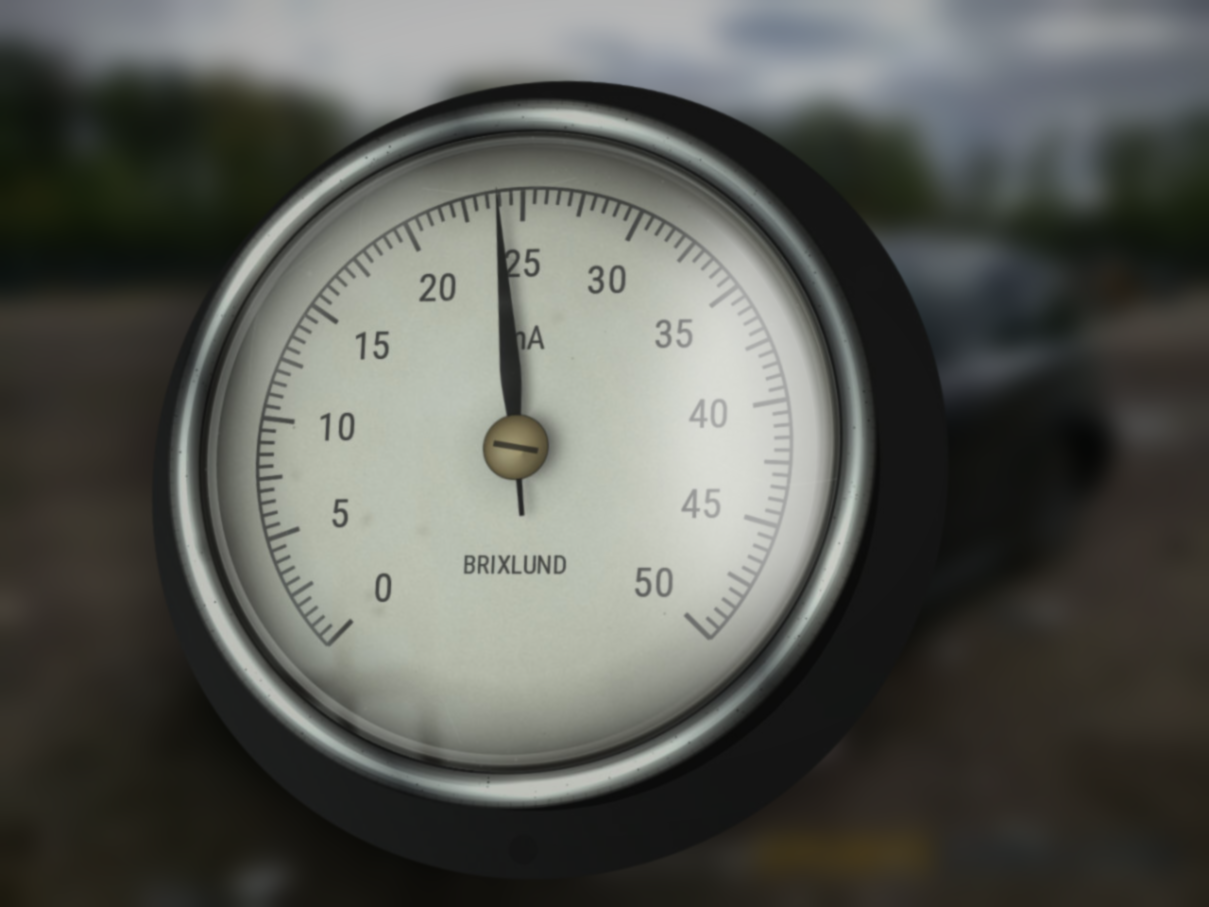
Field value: 24 mA
